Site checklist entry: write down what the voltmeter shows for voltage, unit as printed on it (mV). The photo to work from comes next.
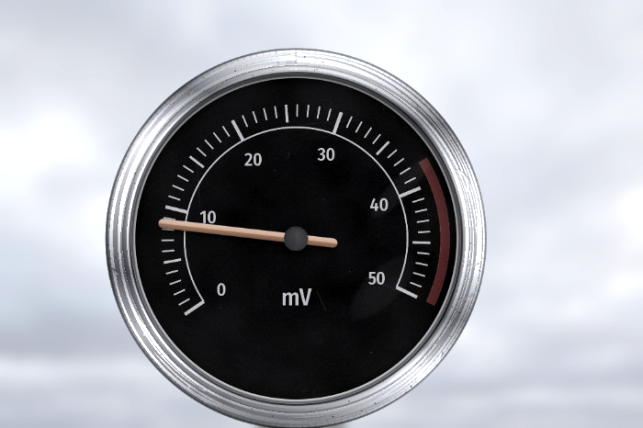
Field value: 8.5 mV
